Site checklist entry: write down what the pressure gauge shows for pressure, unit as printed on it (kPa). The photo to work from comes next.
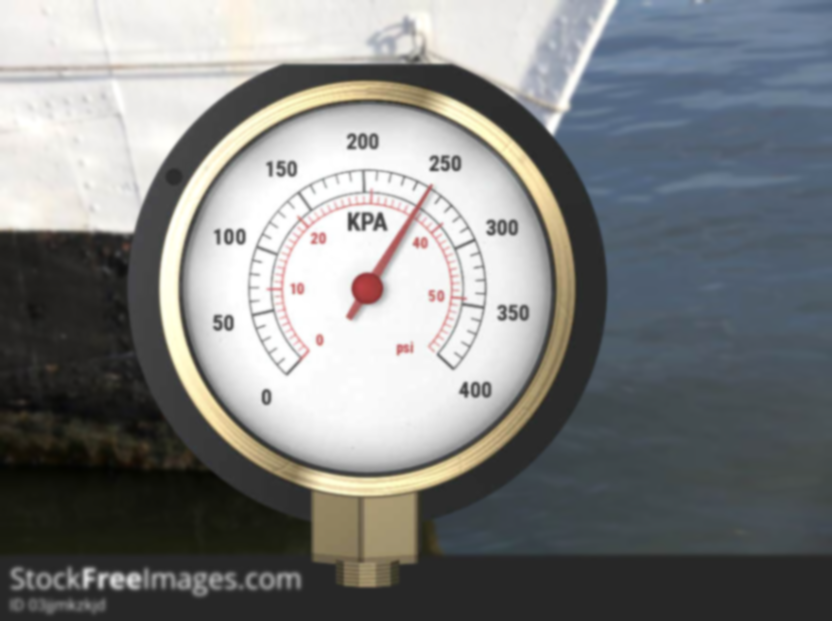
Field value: 250 kPa
